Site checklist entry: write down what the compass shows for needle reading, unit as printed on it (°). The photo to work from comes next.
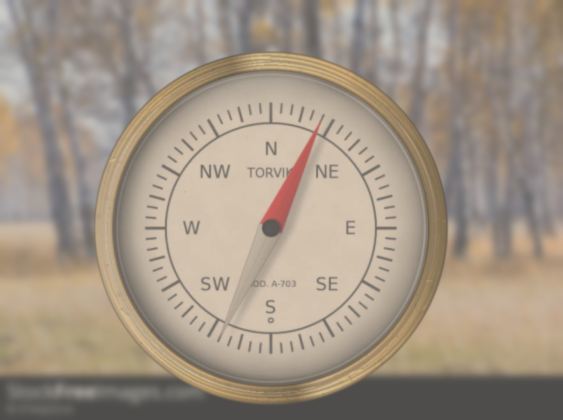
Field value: 25 °
